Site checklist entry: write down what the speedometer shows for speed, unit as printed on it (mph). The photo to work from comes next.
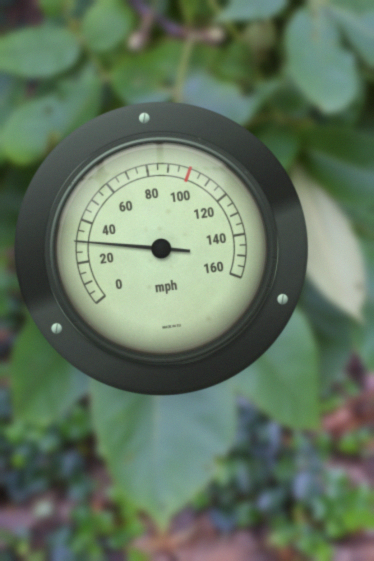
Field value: 30 mph
